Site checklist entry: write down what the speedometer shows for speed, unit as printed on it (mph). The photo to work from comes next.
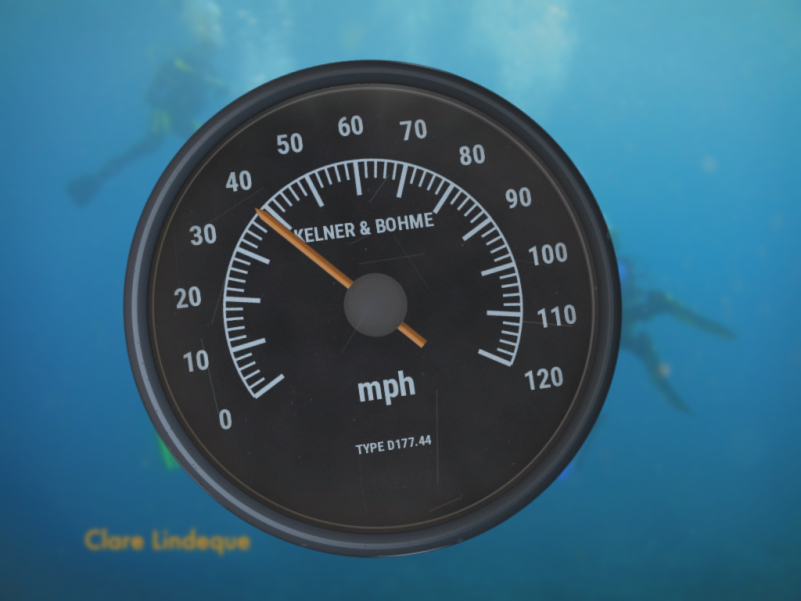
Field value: 38 mph
